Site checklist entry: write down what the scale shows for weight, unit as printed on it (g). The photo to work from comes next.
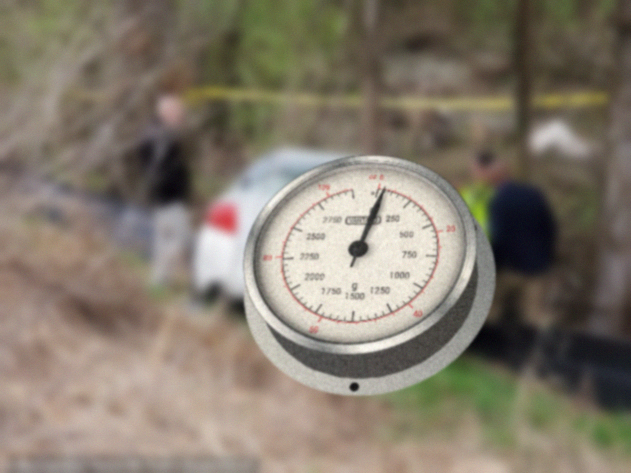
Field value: 50 g
